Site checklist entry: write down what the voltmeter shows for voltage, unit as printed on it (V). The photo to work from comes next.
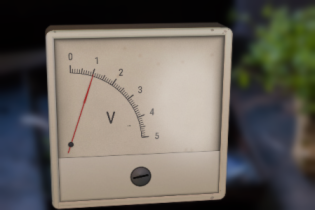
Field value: 1 V
